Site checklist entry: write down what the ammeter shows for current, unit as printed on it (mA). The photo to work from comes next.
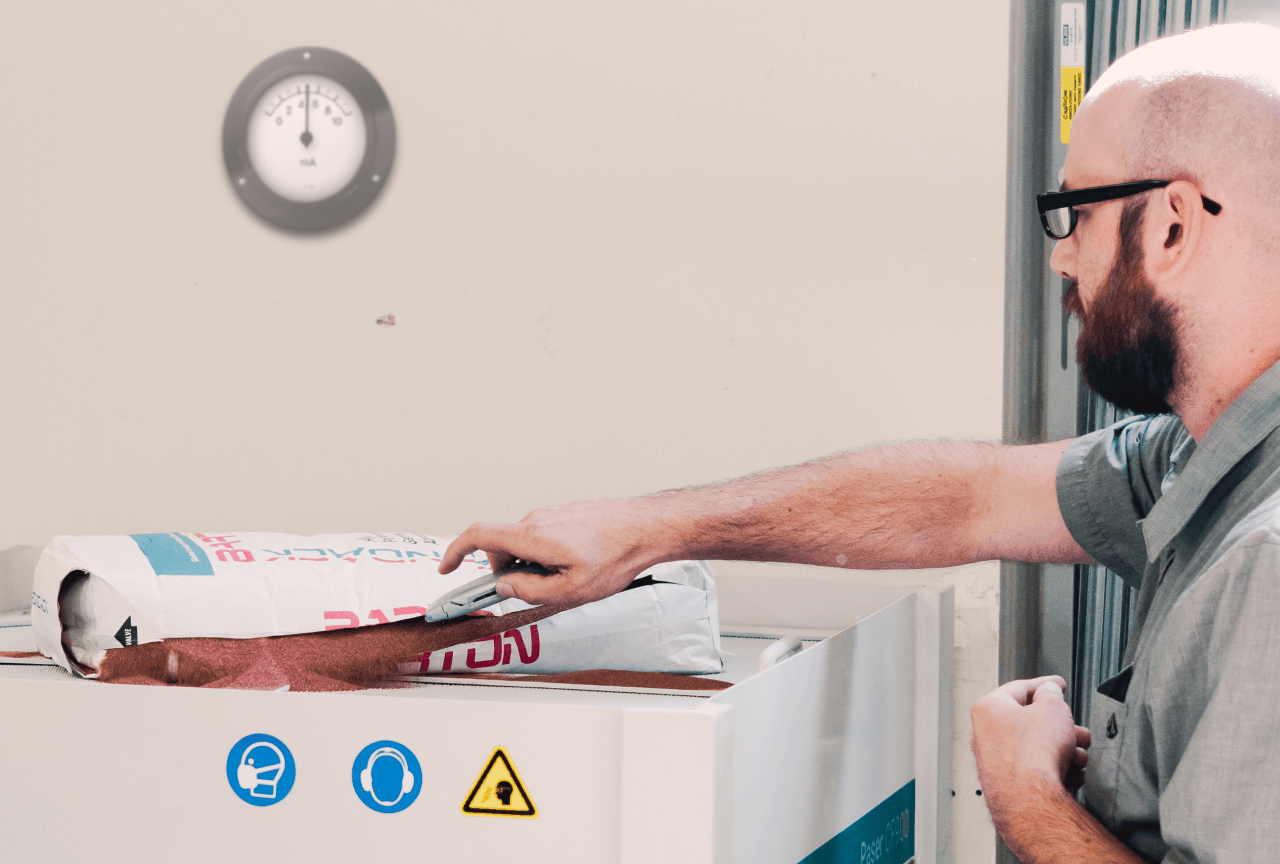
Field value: 5 mA
